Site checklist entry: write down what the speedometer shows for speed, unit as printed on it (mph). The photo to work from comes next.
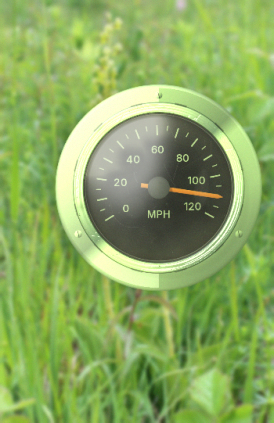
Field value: 110 mph
